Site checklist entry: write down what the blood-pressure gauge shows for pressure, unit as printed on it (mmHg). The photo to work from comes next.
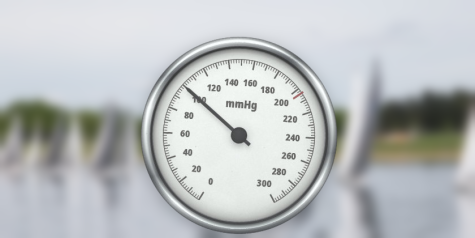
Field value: 100 mmHg
